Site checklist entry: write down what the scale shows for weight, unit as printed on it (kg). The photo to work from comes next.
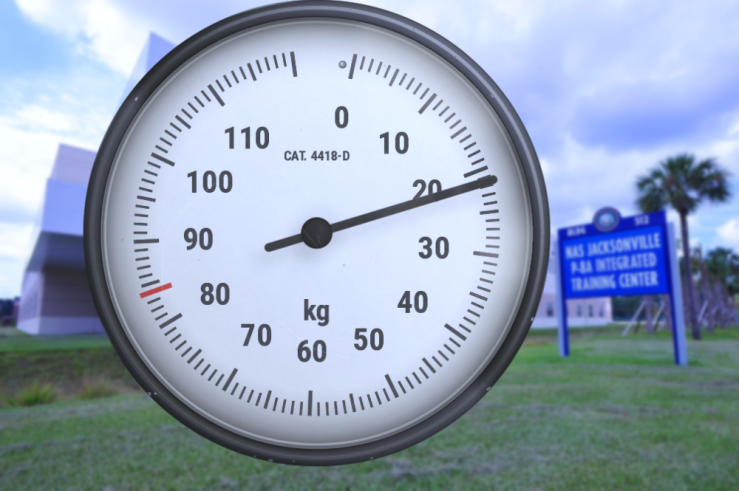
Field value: 21.5 kg
